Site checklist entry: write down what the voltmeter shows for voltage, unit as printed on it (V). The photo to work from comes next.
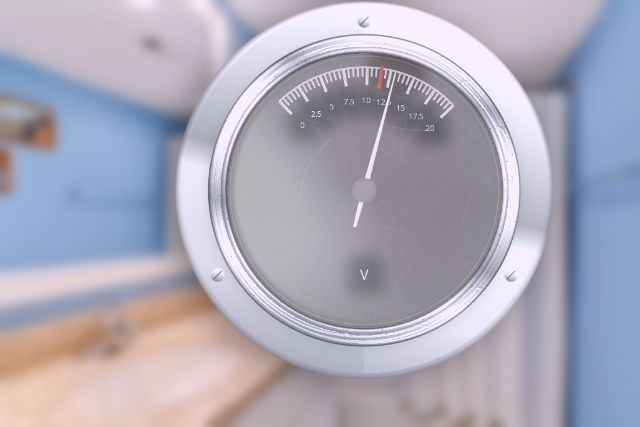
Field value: 13 V
